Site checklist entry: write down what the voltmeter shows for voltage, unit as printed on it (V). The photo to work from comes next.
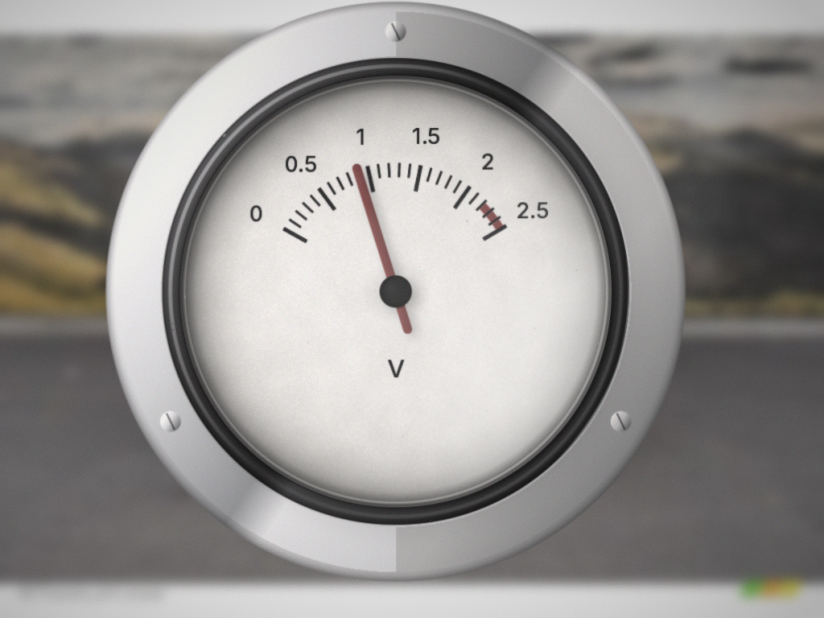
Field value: 0.9 V
